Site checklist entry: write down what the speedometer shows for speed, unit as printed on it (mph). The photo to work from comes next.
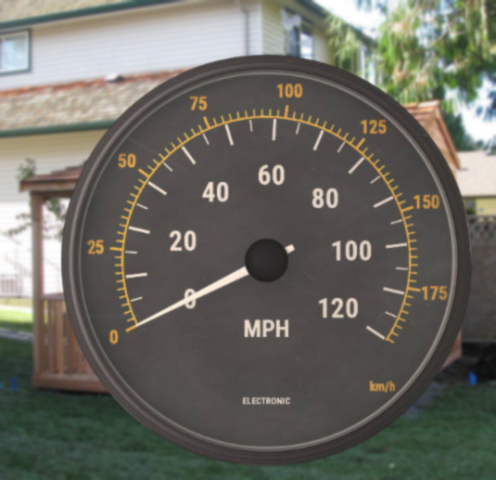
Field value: 0 mph
